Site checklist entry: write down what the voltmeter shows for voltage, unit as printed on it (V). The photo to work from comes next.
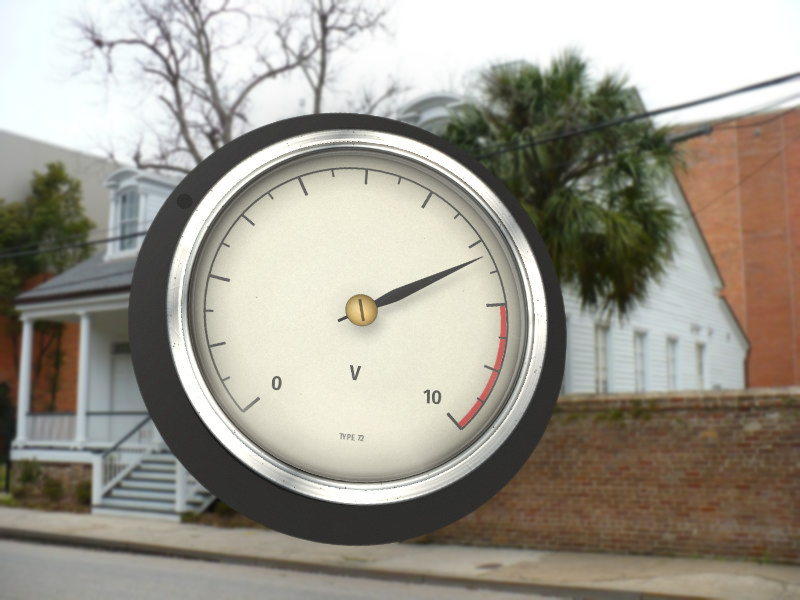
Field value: 7.25 V
